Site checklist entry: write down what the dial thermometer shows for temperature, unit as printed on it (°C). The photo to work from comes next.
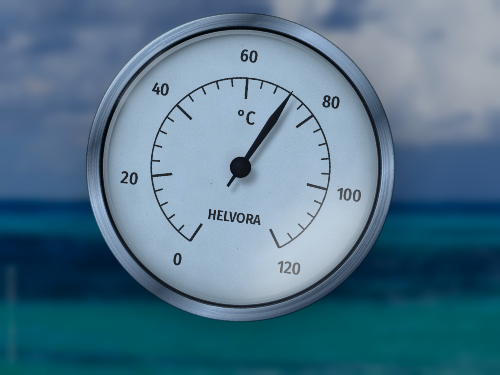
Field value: 72 °C
